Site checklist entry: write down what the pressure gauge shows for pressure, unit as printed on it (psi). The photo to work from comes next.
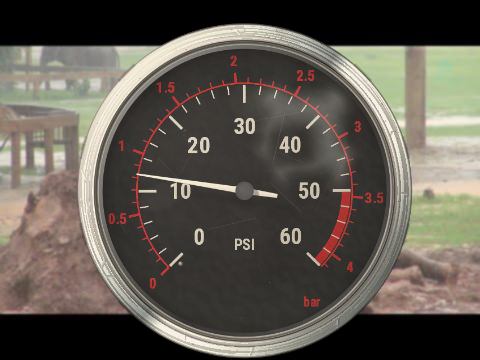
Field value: 12 psi
